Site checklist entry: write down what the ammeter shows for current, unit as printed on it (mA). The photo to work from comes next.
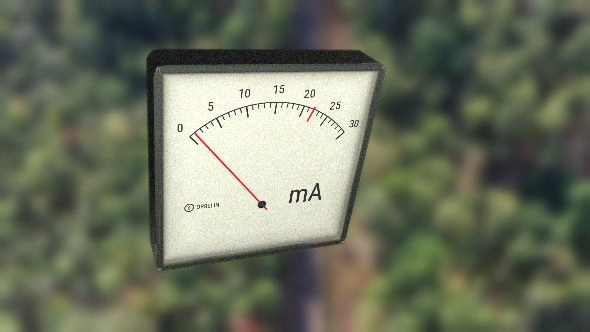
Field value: 1 mA
